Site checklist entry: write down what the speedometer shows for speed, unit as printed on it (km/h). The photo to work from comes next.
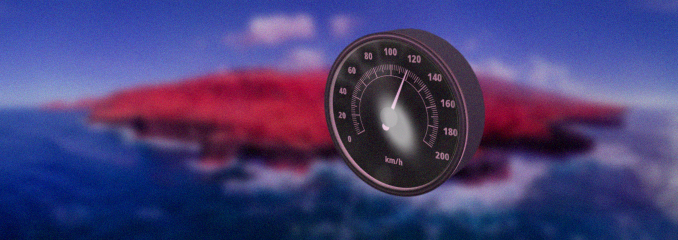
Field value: 120 km/h
